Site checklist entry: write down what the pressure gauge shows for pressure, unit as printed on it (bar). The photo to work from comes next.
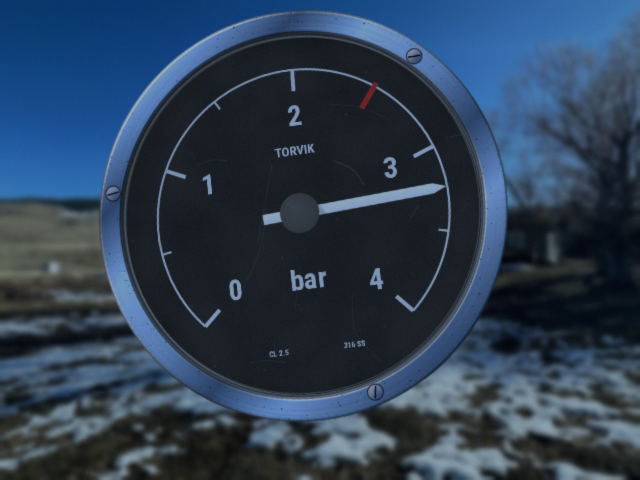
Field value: 3.25 bar
